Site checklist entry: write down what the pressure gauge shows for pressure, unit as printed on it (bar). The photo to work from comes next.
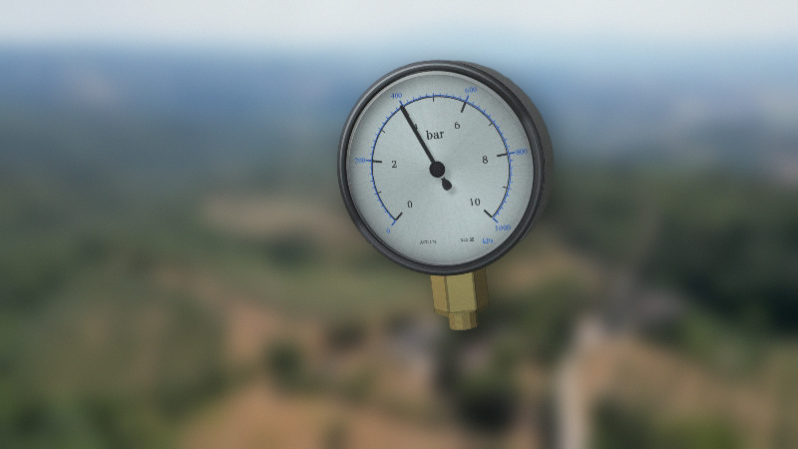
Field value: 4 bar
